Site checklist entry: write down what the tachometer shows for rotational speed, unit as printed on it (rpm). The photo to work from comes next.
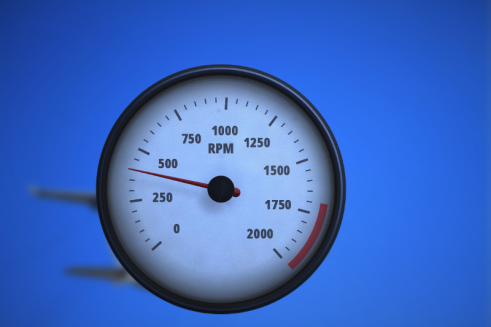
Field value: 400 rpm
